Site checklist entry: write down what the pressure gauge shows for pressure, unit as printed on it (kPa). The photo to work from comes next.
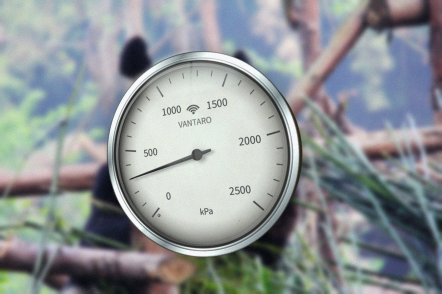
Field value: 300 kPa
